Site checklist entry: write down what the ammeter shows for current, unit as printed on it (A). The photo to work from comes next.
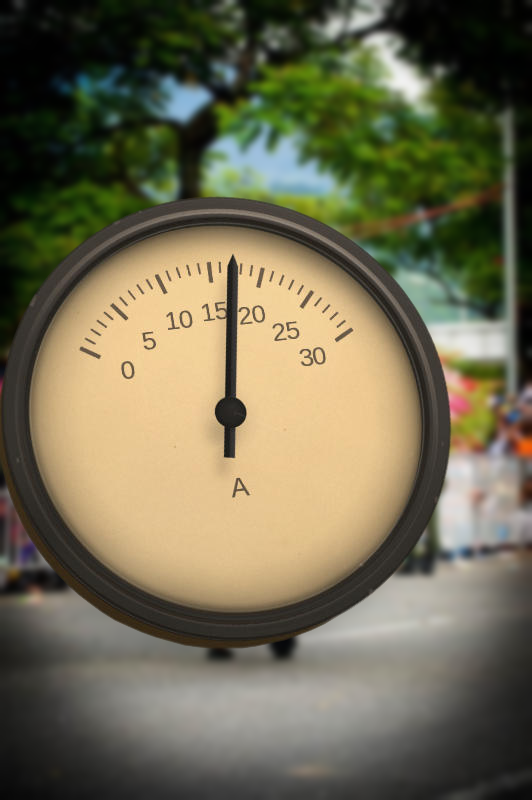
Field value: 17 A
